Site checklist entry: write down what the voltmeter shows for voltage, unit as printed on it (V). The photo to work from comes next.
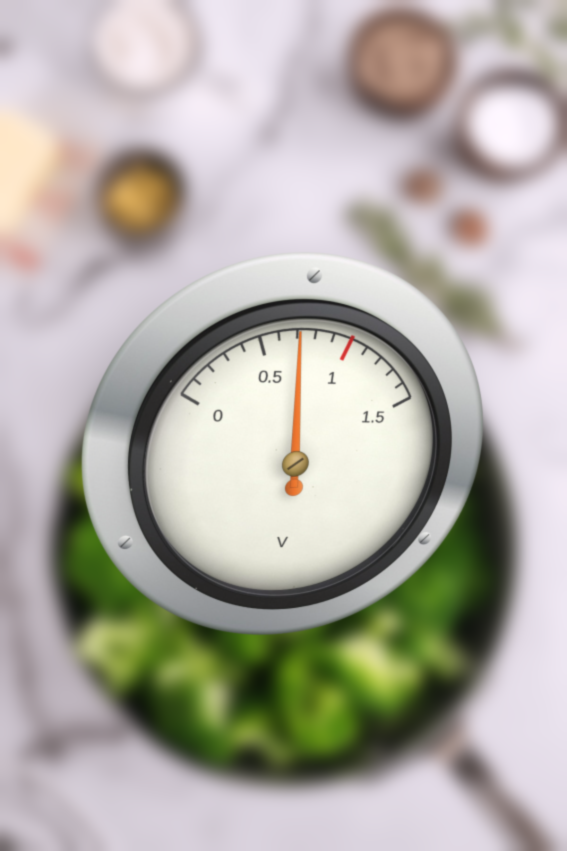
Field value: 0.7 V
